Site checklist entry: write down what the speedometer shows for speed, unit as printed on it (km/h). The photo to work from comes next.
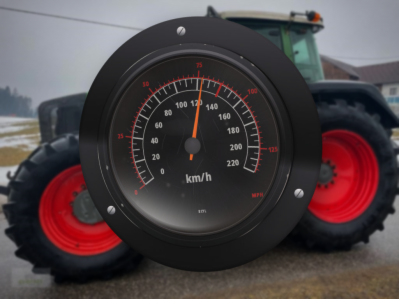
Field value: 125 km/h
